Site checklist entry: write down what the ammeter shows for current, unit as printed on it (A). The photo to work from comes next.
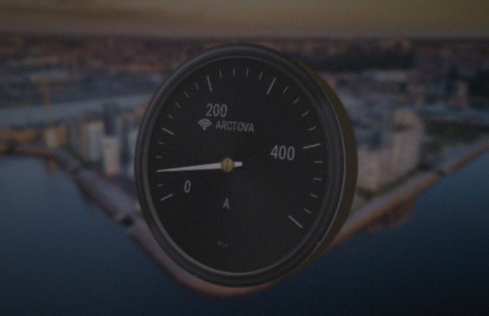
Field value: 40 A
